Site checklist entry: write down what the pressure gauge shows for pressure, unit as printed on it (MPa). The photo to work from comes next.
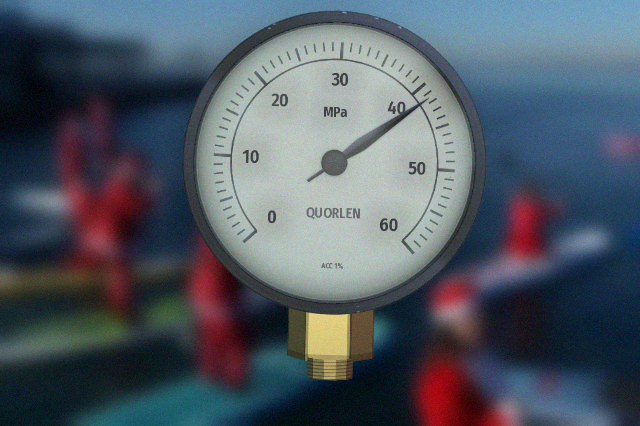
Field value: 41.5 MPa
